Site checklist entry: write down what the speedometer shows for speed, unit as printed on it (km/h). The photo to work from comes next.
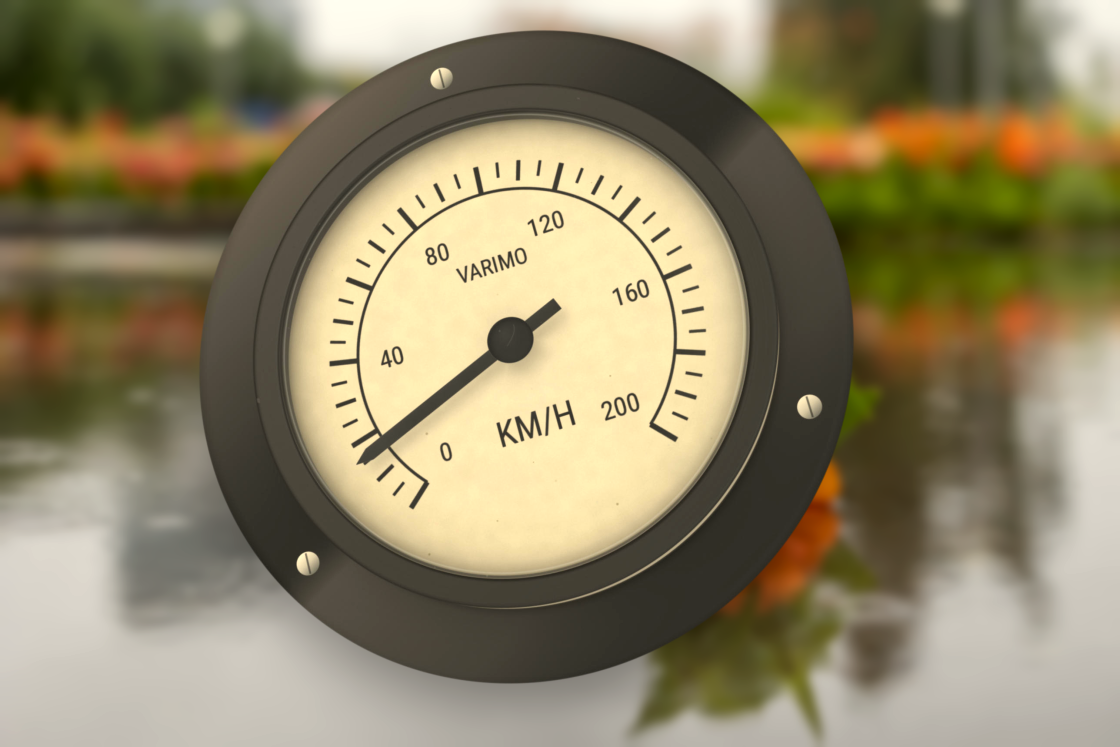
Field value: 15 km/h
